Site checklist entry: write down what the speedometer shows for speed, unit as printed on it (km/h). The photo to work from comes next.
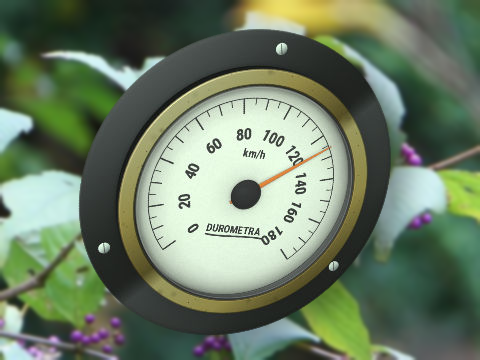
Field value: 125 km/h
